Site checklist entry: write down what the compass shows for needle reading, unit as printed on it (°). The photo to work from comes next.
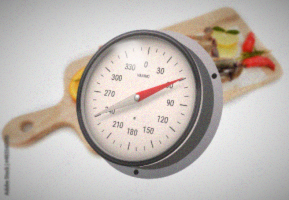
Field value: 60 °
